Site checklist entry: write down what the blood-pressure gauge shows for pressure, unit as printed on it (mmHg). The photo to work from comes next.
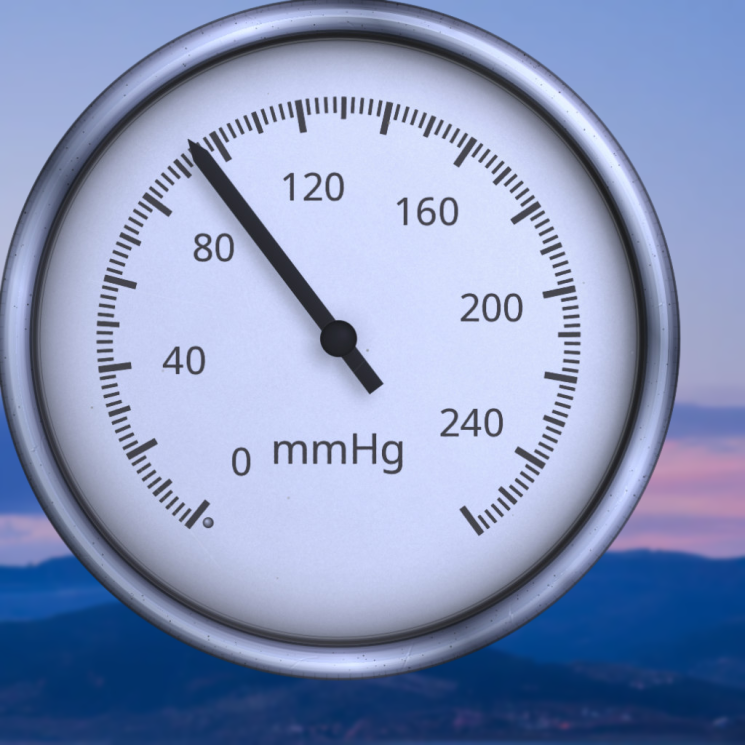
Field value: 95 mmHg
